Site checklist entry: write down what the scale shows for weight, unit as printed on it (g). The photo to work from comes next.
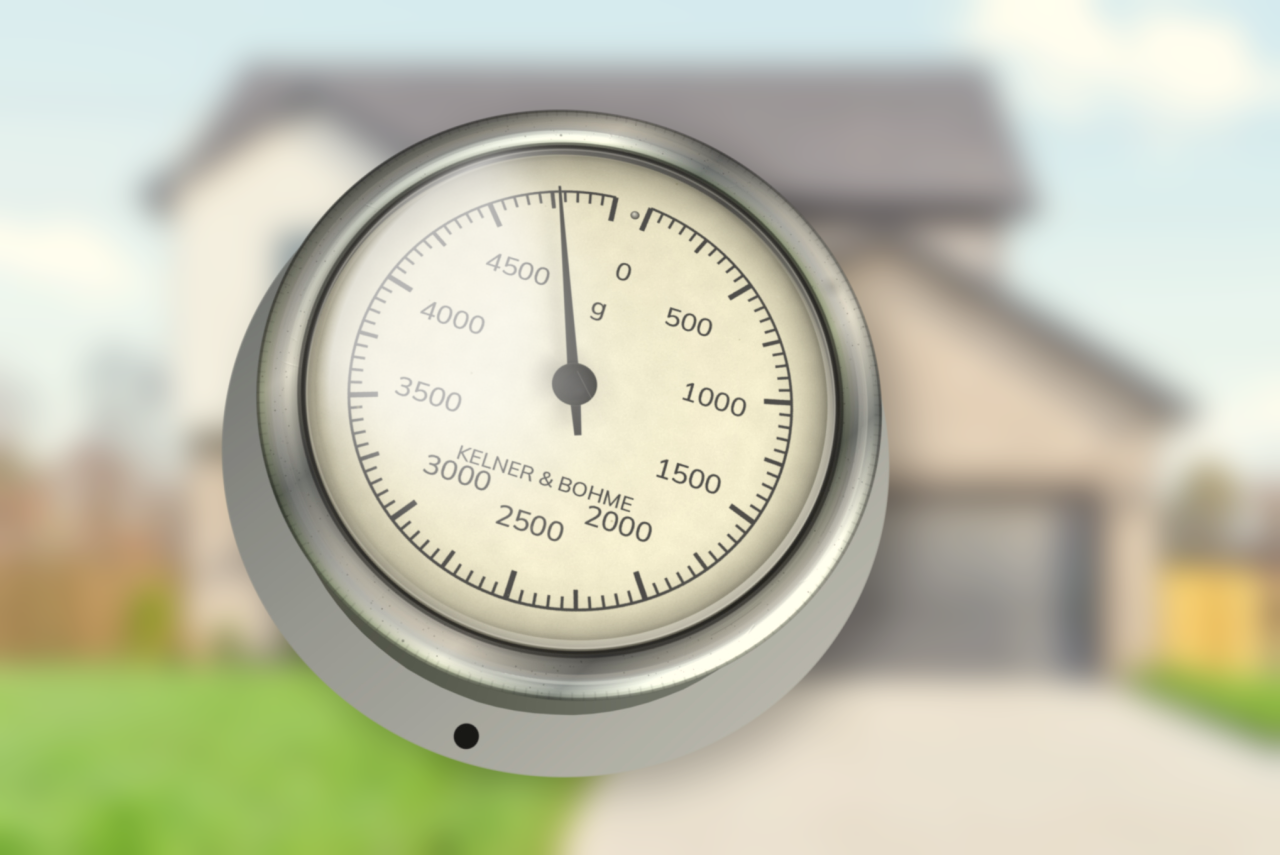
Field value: 4775 g
